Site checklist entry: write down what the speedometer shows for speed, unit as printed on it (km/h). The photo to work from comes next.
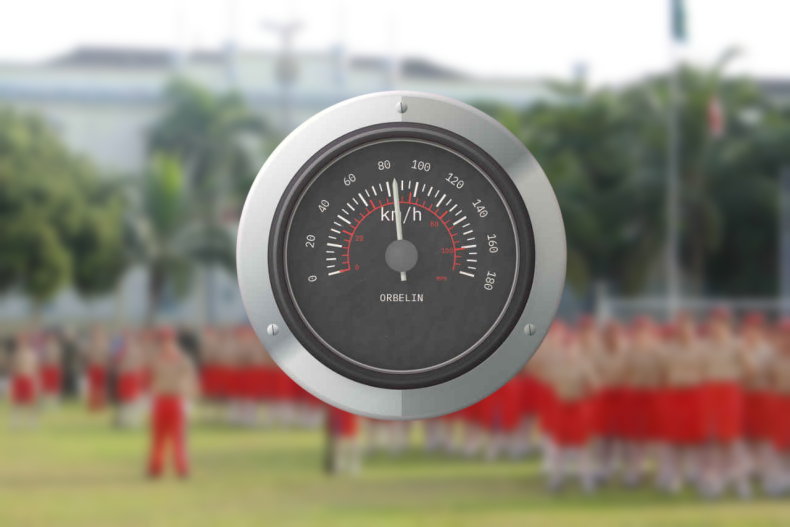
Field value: 85 km/h
